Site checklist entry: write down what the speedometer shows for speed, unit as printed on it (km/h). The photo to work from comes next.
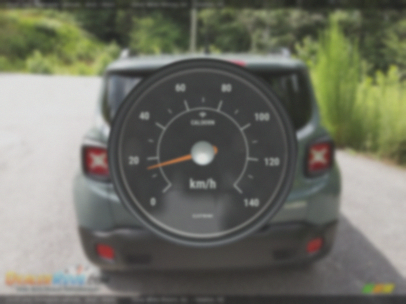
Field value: 15 km/h
